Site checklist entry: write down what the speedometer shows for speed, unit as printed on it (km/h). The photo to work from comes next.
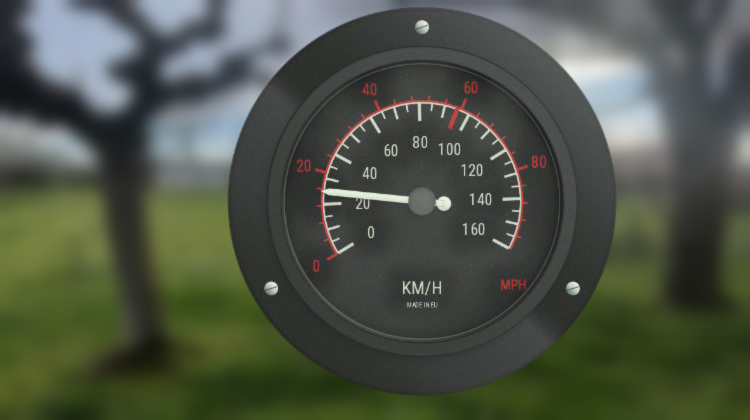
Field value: 25 km/h
